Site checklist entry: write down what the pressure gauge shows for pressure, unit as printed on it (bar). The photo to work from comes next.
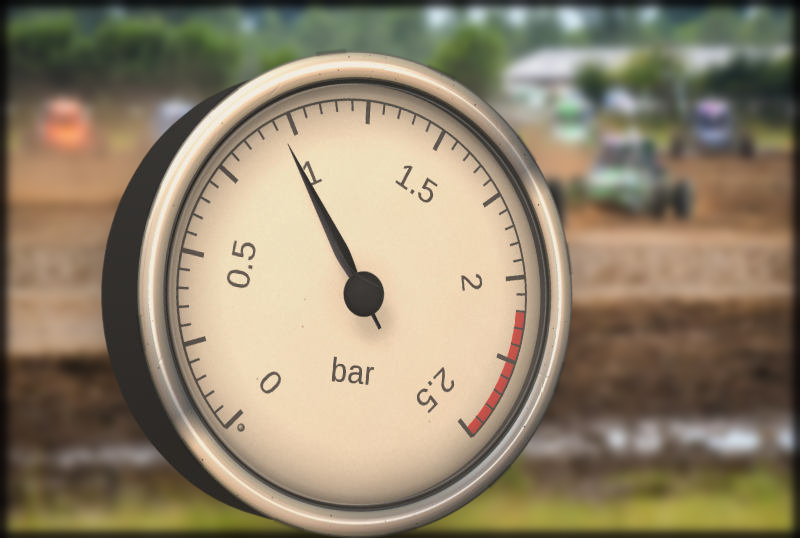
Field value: 0.95 bar
